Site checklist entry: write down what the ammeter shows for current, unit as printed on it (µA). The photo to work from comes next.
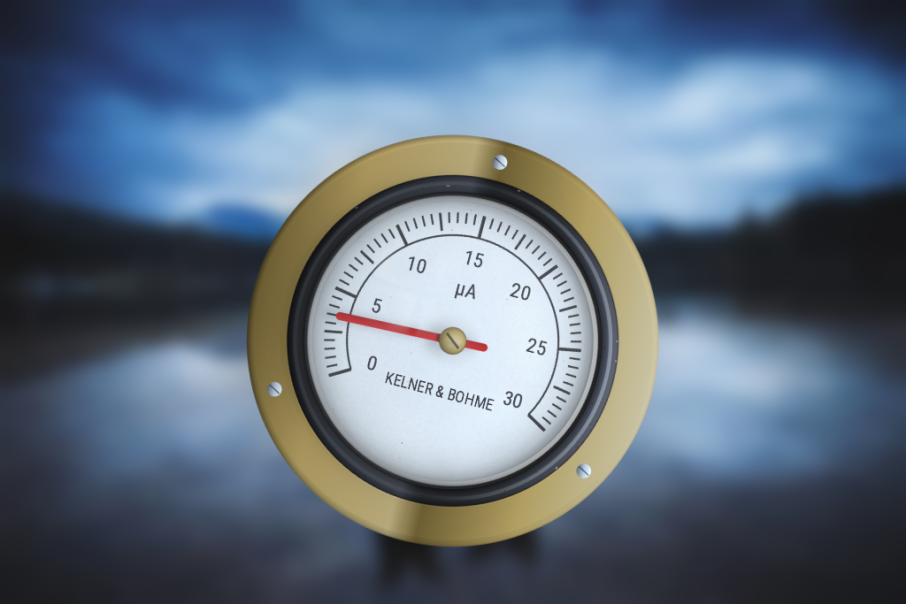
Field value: 3.5 µA
